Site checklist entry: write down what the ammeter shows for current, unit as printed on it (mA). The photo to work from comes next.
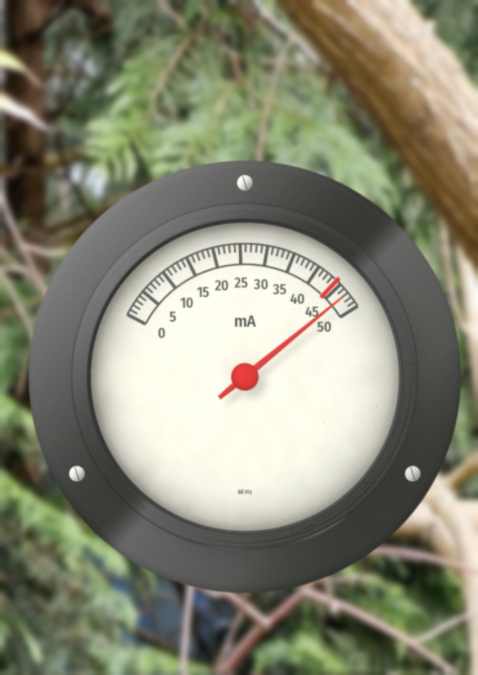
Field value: 47 mA
